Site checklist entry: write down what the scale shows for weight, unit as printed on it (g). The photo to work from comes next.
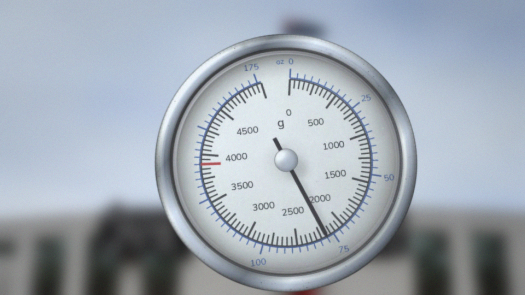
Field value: 2200 g
